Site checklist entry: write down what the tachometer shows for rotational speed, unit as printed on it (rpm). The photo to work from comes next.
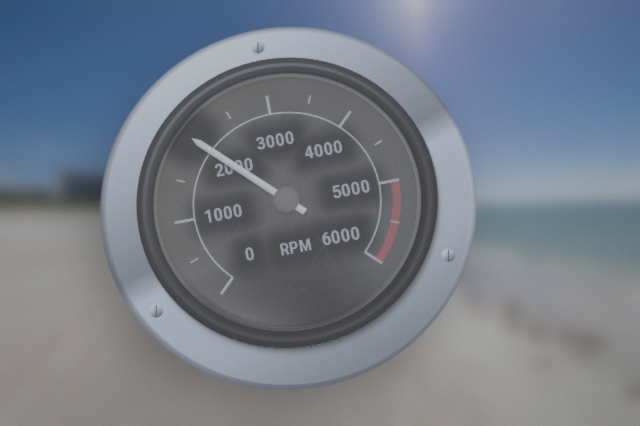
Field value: 2000 rpm
